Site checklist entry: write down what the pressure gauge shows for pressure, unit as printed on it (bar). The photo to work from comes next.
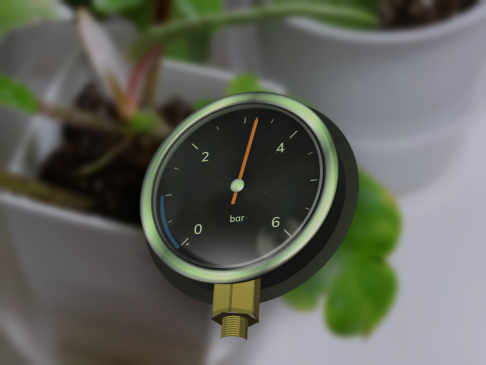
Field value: 3.25 bar
